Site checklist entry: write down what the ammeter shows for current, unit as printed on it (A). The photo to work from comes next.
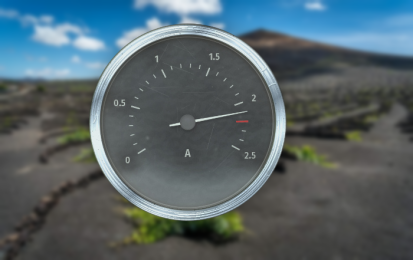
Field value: 2.1 A
